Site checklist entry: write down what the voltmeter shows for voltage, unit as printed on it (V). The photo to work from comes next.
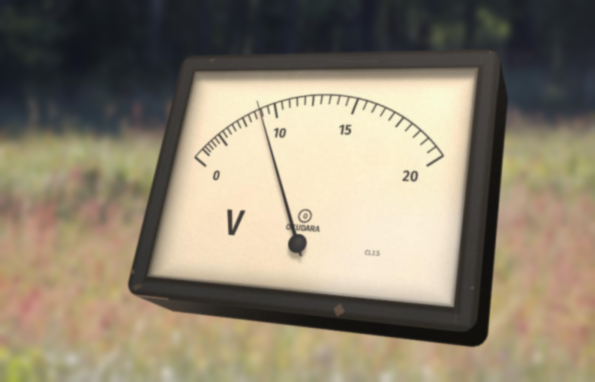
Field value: 9 V
